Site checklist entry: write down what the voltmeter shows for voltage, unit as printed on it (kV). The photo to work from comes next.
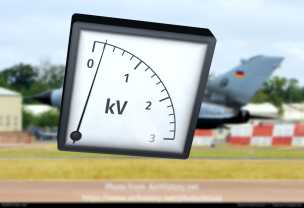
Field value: 0.2 kV
